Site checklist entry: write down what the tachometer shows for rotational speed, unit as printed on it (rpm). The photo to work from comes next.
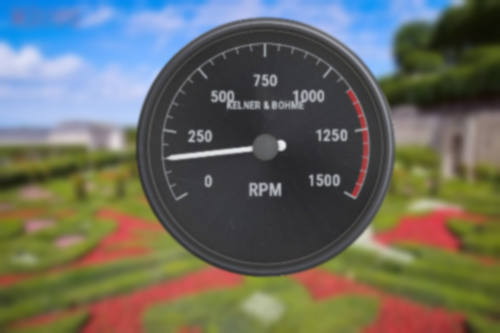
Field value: 150 rpm
